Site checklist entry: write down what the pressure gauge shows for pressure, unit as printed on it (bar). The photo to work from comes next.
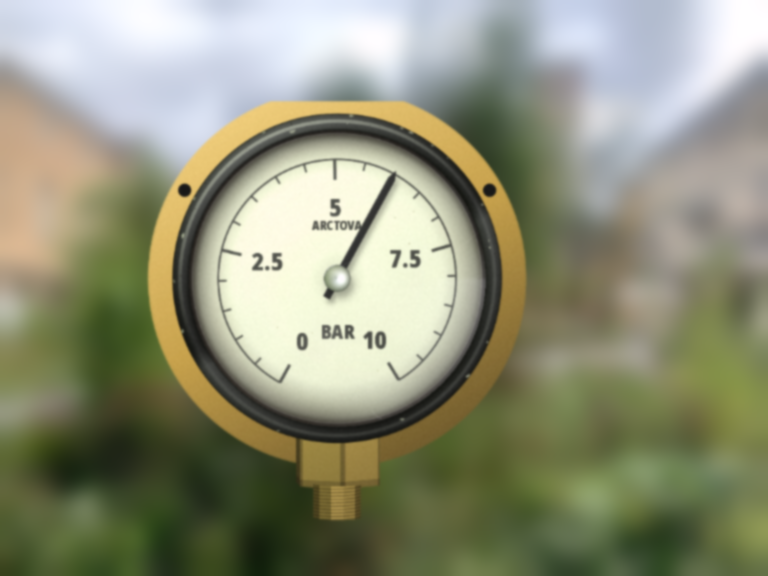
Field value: 6 bar
